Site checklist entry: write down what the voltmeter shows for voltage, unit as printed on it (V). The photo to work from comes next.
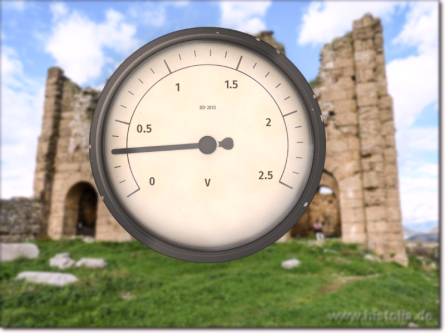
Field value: 0.3 V
